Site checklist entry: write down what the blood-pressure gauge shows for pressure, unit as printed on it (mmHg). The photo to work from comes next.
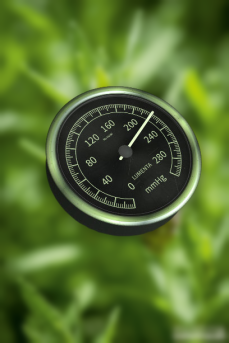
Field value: 220 mmHg
